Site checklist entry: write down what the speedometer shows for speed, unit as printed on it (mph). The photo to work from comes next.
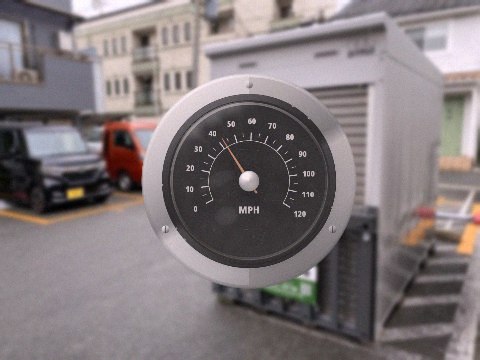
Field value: 42.5 mph
